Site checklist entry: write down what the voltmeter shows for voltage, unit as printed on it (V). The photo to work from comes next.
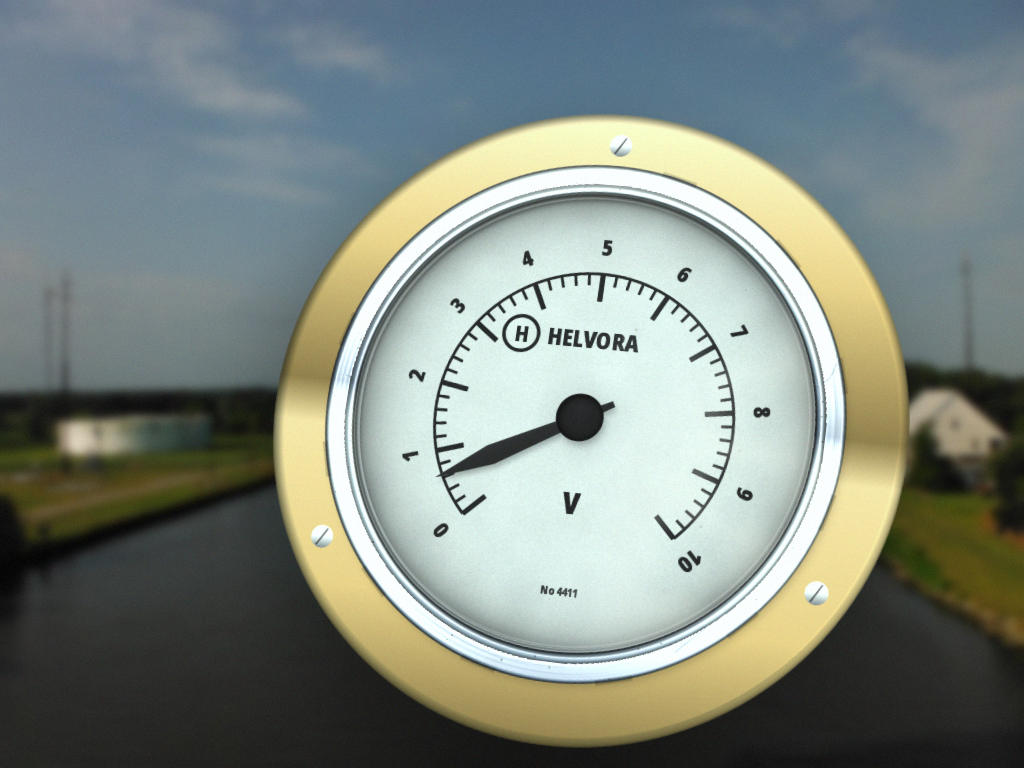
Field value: 0.6 V
